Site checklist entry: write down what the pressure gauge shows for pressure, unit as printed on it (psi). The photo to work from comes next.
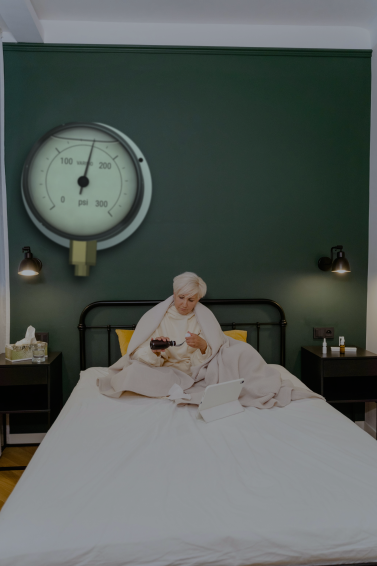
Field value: 160 psi
